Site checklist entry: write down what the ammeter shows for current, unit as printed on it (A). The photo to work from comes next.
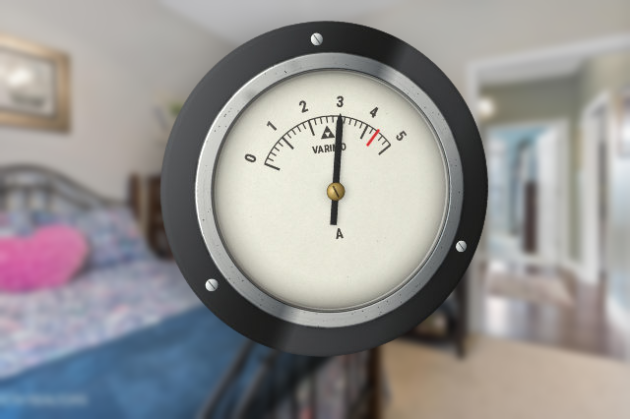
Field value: 3 A
